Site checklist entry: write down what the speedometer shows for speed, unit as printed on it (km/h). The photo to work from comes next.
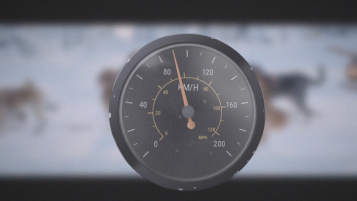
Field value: 90 km/h
